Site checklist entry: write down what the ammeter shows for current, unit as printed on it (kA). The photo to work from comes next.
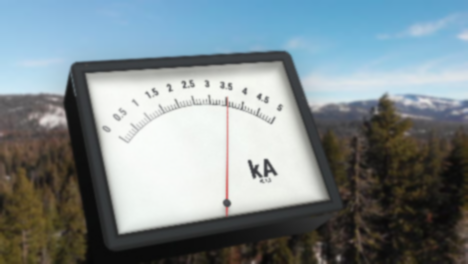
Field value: 3.5 kA
